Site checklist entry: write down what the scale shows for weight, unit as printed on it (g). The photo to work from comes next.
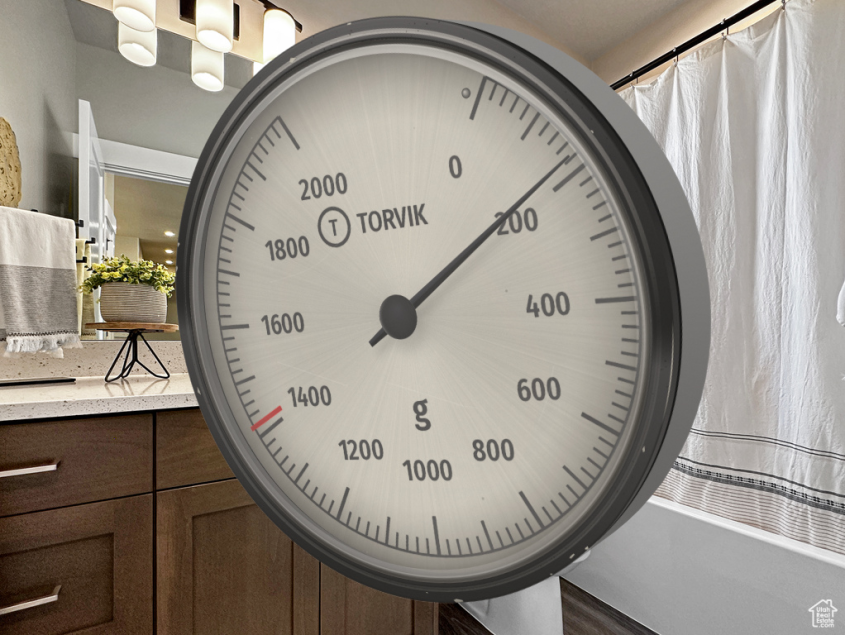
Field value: 180 g
